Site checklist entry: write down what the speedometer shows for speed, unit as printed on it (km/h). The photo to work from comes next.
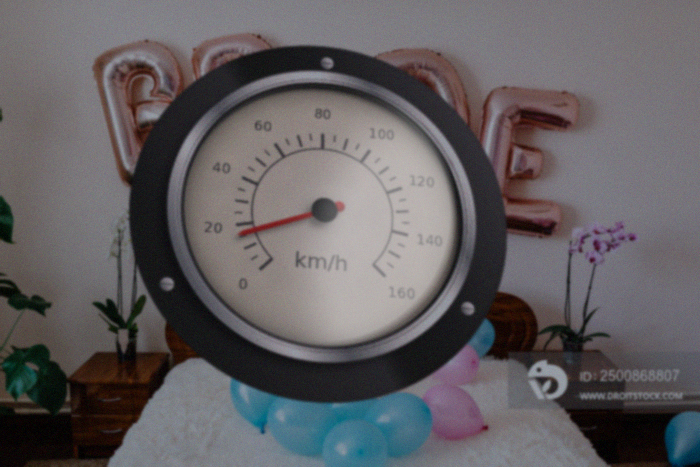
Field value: 15 km/h
